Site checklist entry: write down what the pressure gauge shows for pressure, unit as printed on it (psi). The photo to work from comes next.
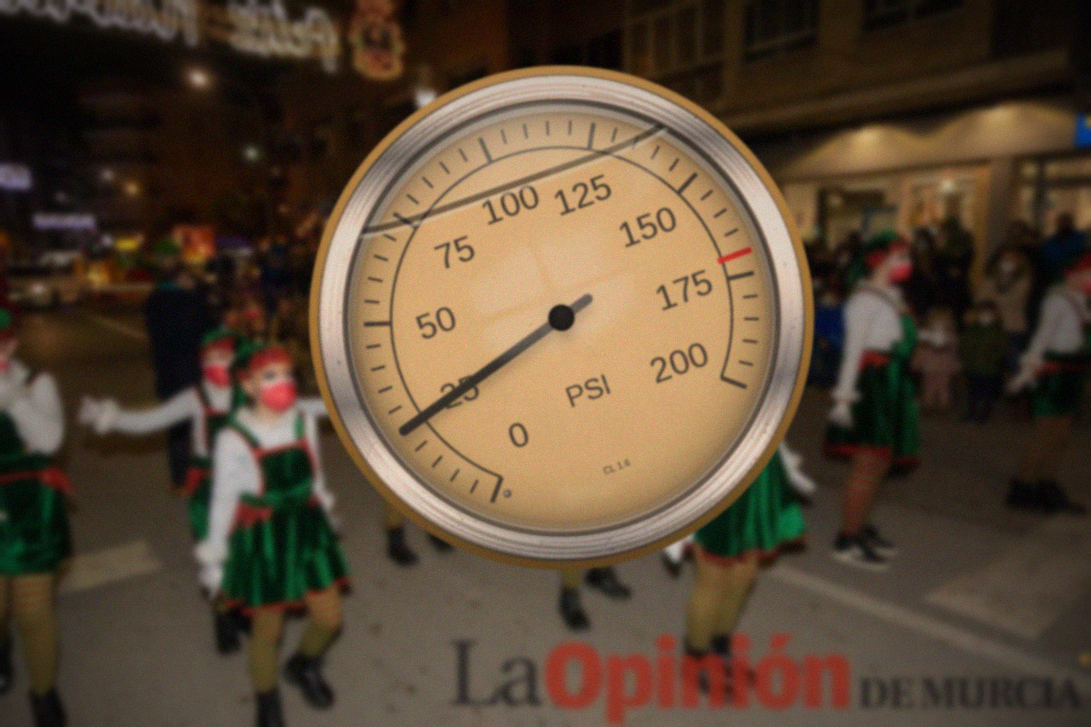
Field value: 25 psi
